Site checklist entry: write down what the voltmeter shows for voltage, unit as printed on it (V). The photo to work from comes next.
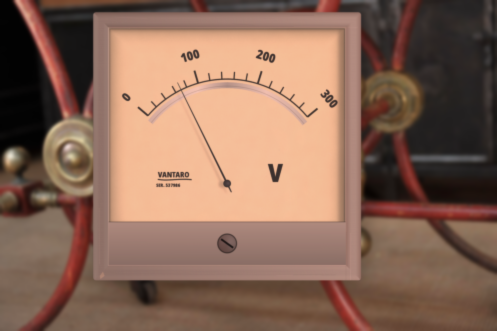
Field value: 70 V
